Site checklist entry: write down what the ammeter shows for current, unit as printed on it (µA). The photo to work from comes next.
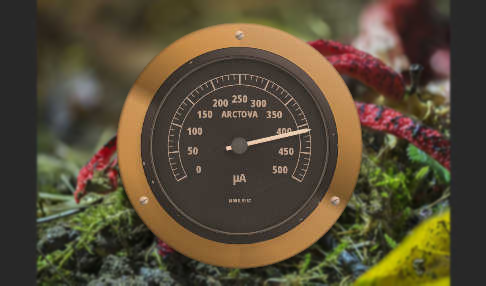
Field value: 410 µA
